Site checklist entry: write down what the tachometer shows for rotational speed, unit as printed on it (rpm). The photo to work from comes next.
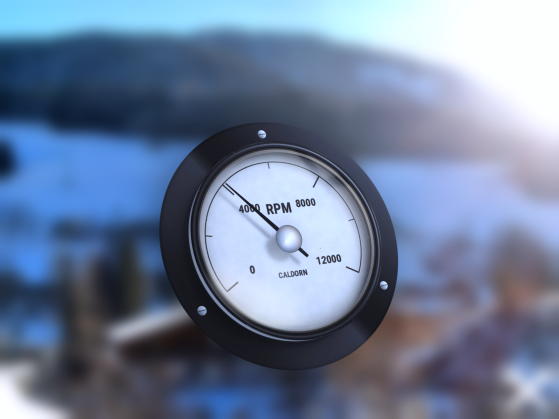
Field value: 4000 rpm
